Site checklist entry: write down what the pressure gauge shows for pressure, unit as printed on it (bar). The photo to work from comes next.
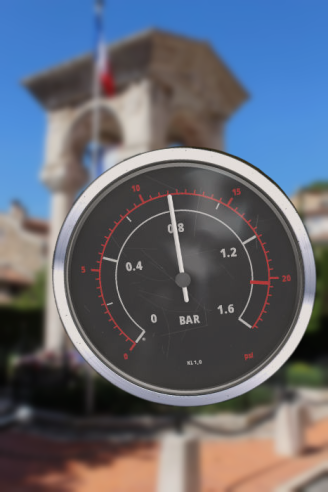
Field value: 0.8 bar
